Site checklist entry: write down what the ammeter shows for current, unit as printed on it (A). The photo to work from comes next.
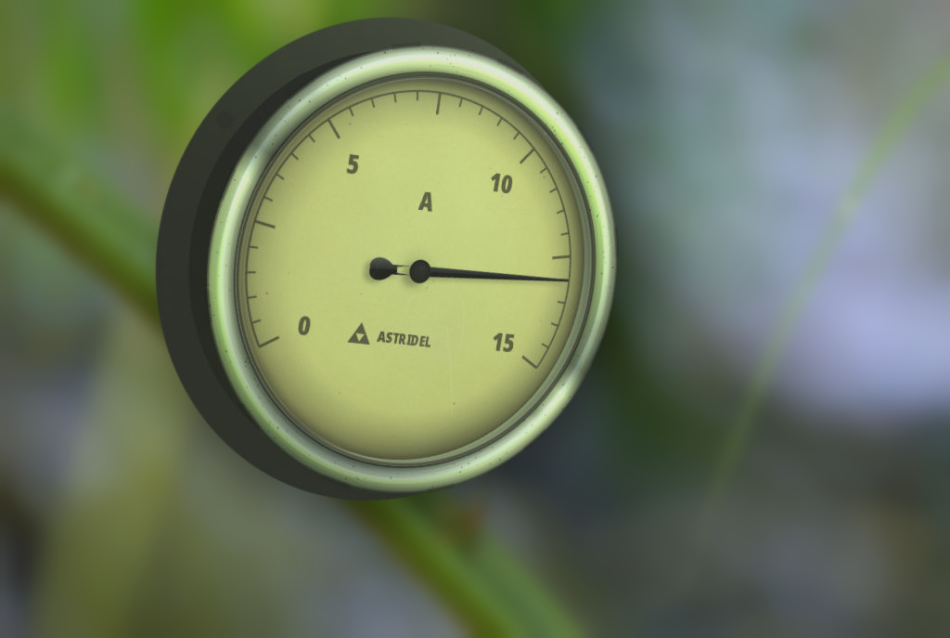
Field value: 13 A
